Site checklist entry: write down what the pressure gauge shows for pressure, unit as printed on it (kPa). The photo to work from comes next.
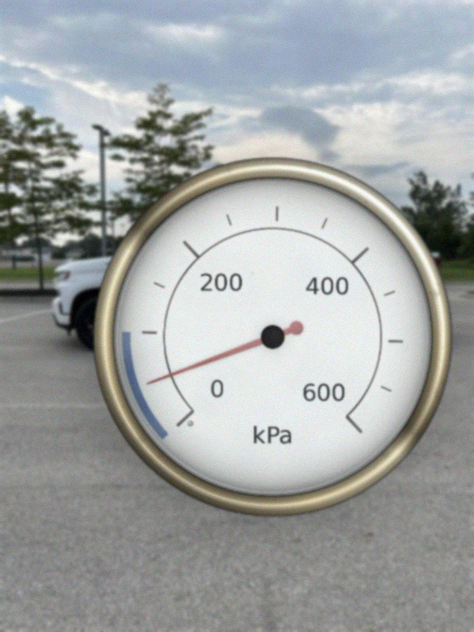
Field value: 50 kPa
